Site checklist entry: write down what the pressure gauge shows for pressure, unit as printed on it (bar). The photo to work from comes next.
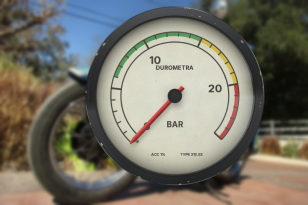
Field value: 0 bar
